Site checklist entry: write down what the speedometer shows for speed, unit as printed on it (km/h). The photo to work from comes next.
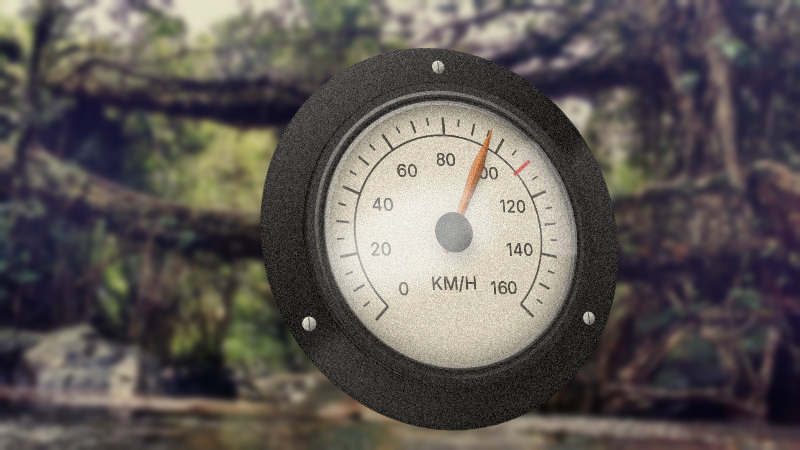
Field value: 95 km/h
